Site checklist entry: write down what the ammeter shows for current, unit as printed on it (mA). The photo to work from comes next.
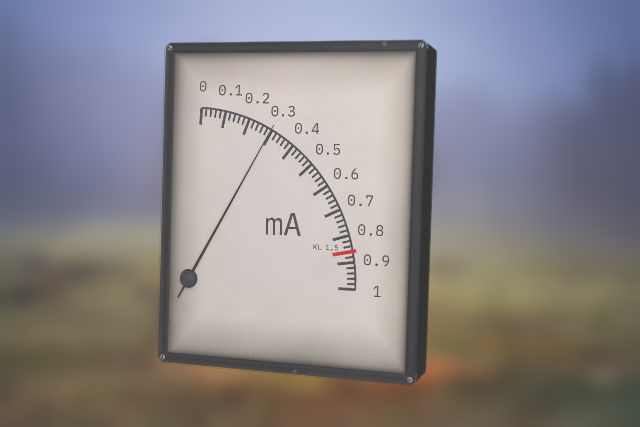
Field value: 0.3 mA
